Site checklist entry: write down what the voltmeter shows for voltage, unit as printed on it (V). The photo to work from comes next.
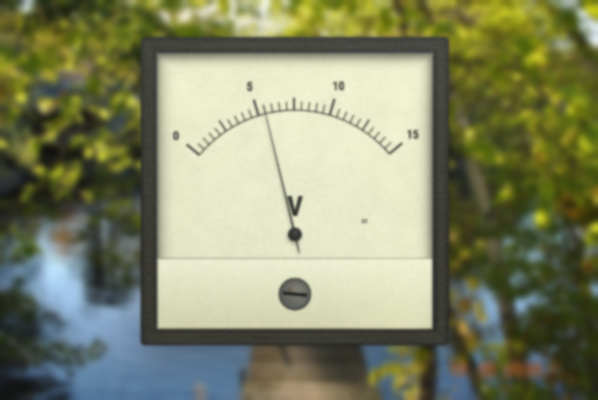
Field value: 5.5 V
